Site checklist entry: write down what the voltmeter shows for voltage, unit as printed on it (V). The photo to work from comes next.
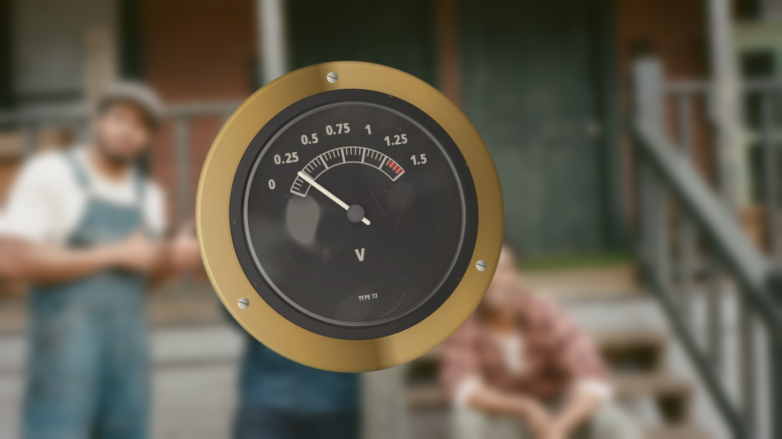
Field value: 0.2 V
